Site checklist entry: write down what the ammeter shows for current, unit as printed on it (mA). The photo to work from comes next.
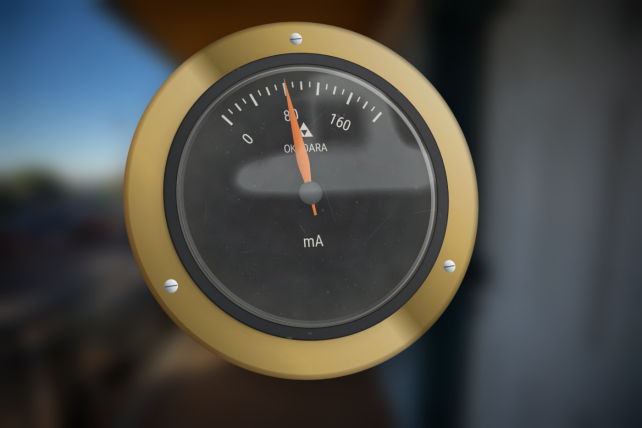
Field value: 80 mA
